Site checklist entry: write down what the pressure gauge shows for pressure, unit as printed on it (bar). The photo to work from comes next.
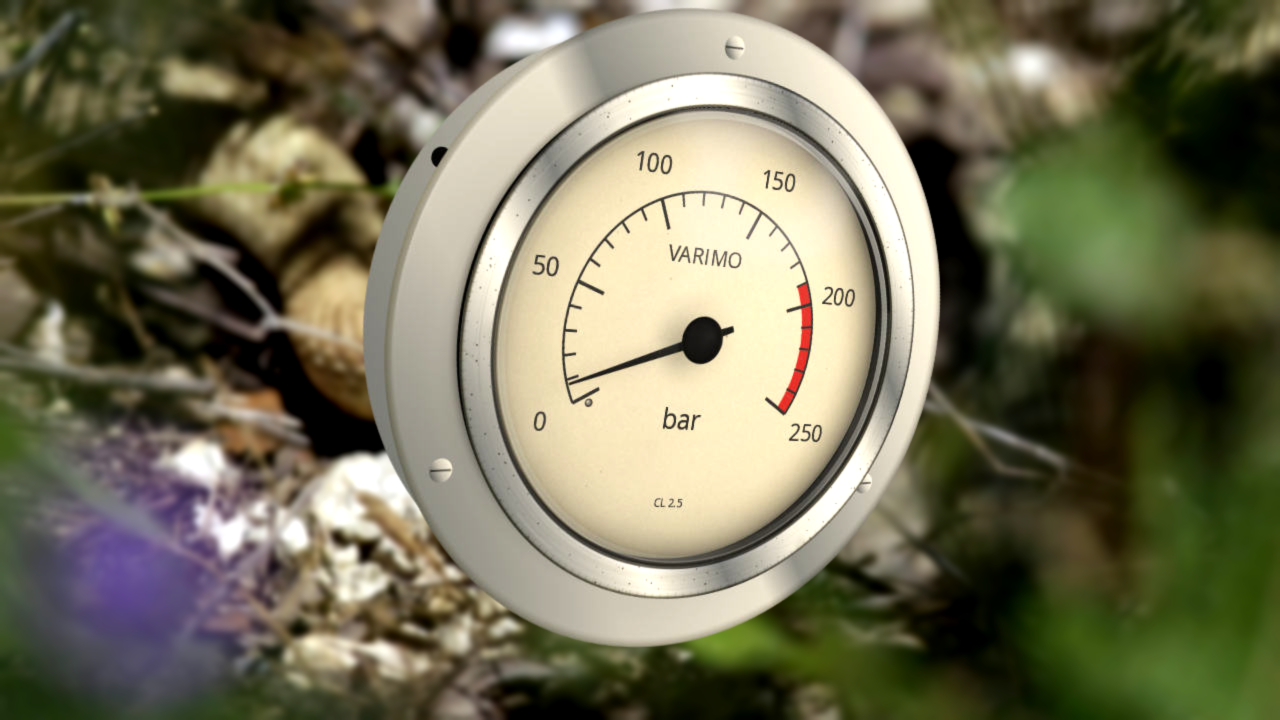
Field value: 10 bar
